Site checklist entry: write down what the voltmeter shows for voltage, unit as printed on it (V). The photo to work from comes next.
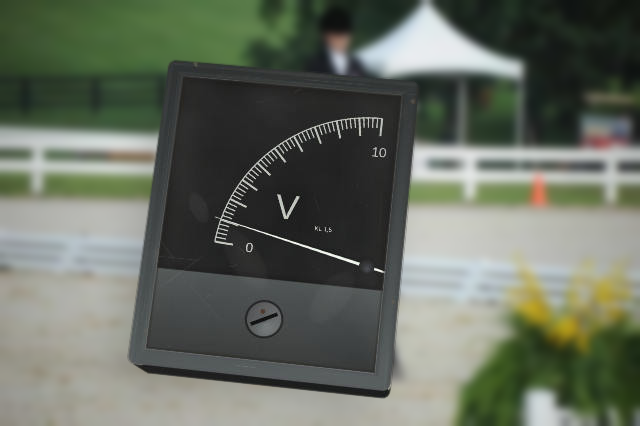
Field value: 1 V
